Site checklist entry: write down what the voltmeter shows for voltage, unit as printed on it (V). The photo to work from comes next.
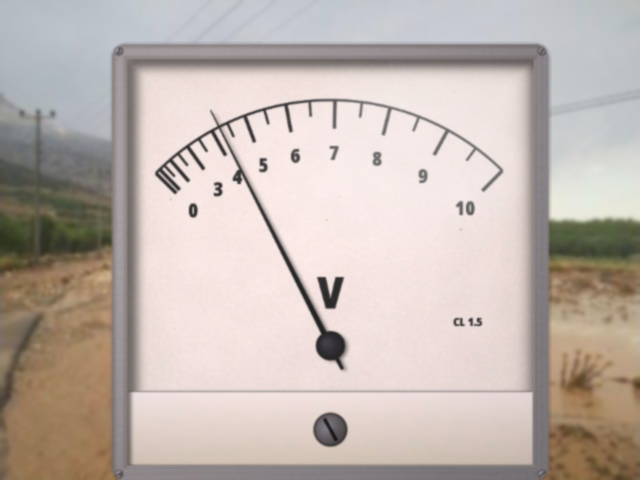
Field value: 4.25 V
